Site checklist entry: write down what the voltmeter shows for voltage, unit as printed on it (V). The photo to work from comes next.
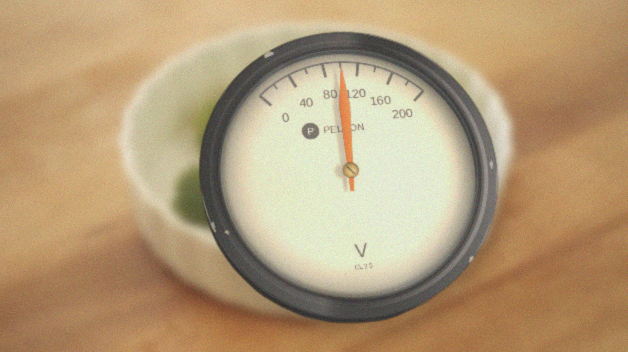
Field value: 100 V
